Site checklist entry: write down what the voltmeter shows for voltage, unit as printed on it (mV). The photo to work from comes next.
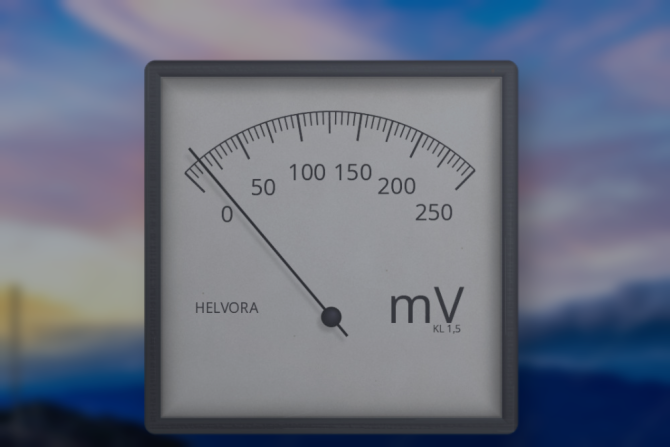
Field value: 15 mV
